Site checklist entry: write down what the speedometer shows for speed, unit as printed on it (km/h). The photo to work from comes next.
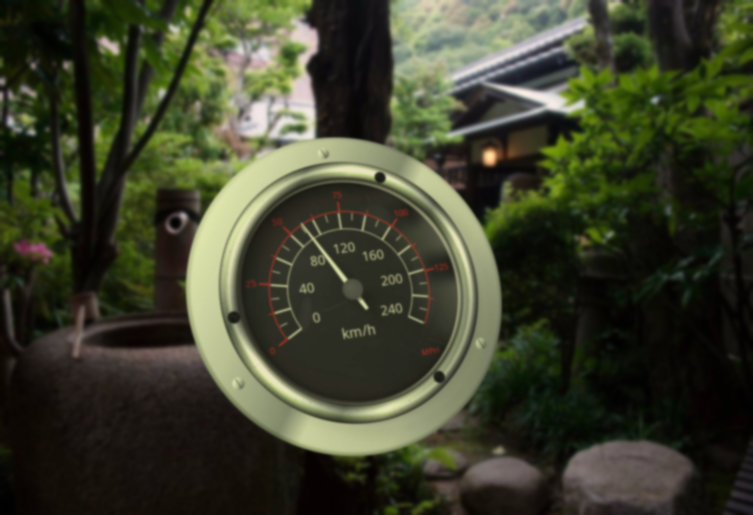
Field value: 90 km/h
